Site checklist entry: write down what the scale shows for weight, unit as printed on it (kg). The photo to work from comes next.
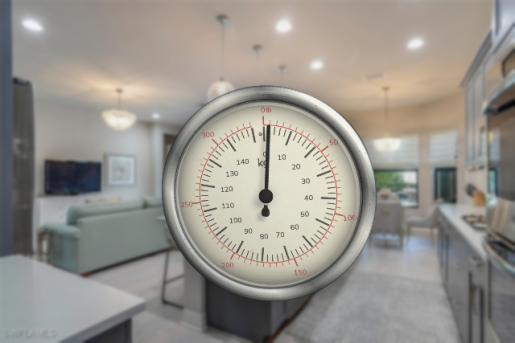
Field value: 2 kg
